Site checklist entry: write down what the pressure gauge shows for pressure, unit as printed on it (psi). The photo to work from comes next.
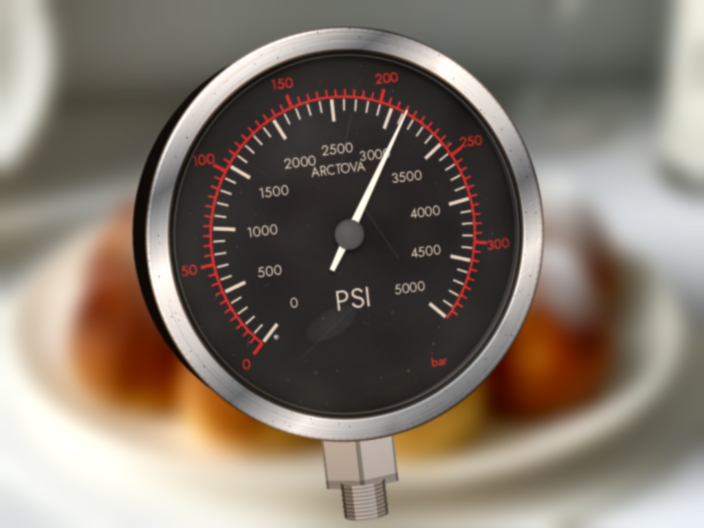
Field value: 3100 psi
